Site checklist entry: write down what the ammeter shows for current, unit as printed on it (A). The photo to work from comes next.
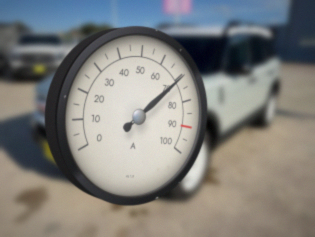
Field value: 70 A
